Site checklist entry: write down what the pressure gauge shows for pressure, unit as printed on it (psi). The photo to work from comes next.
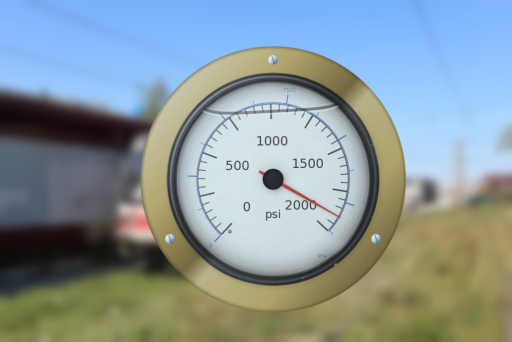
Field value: 1900 psi
